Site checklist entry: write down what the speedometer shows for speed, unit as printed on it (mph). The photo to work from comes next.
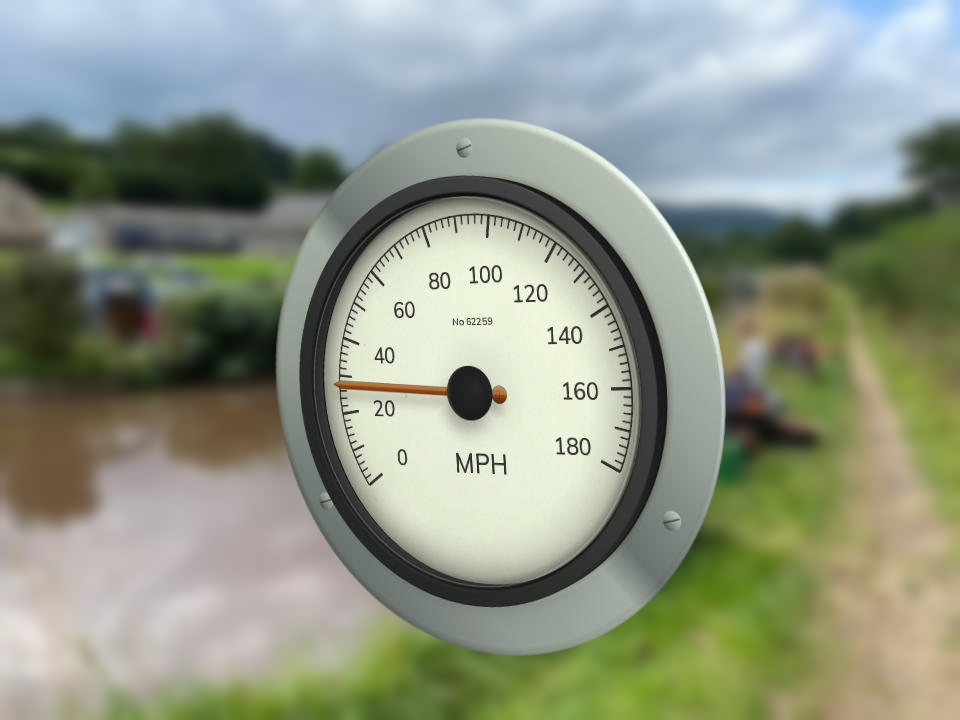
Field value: 28 mph
